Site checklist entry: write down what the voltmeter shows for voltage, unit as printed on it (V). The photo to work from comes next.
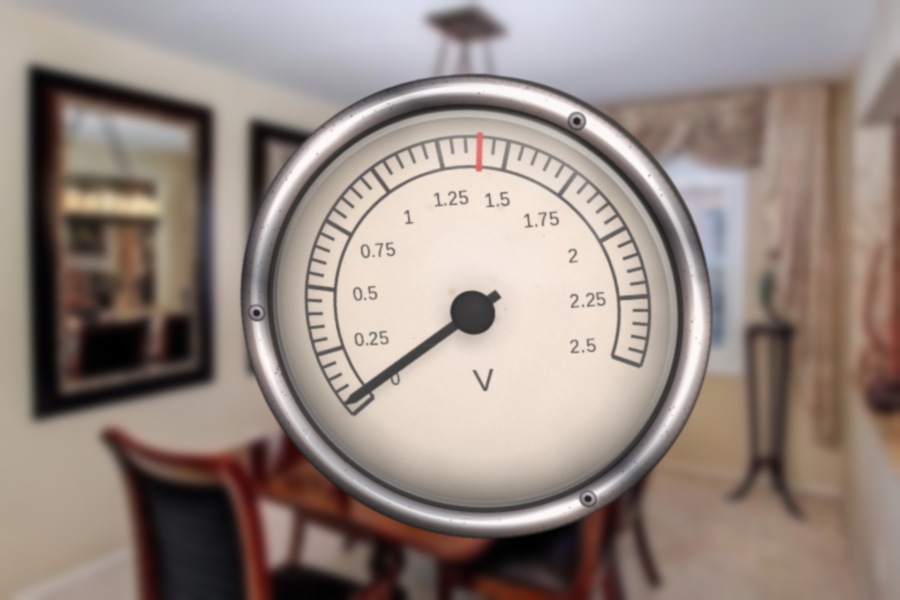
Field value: 0.05 V
